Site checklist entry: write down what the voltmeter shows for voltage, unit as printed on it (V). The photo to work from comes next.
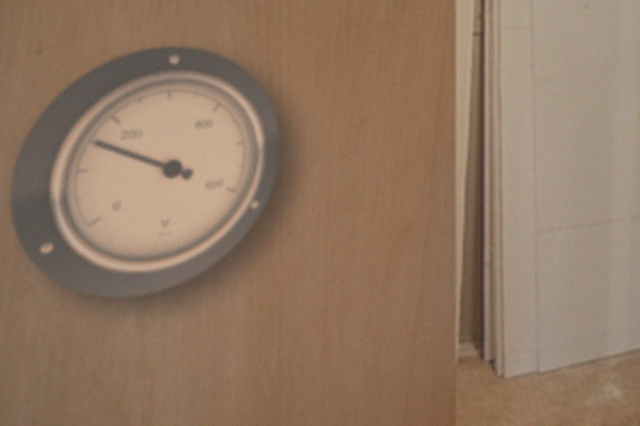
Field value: 150 V
